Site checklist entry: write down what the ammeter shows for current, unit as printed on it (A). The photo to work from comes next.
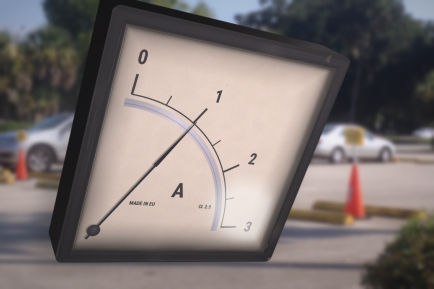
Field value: 1 A
